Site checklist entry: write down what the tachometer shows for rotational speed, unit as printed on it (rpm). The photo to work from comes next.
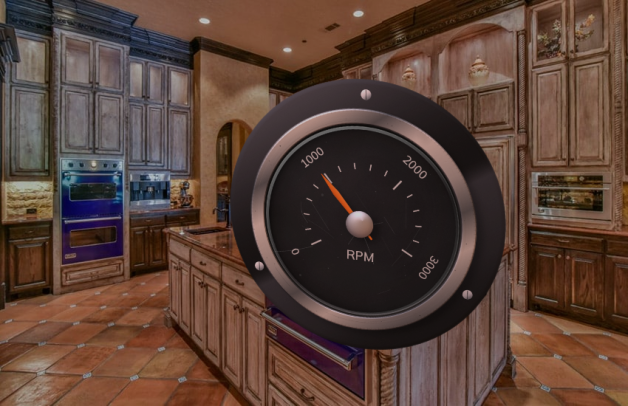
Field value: 1000 rpm
